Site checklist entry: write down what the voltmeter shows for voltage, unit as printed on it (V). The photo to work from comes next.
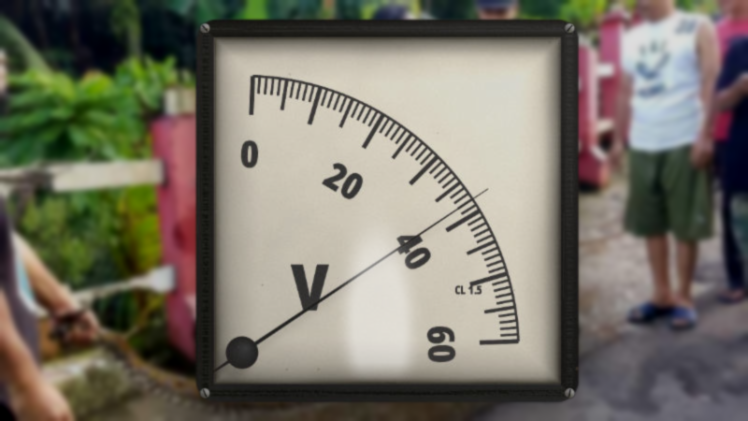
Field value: 38 V
